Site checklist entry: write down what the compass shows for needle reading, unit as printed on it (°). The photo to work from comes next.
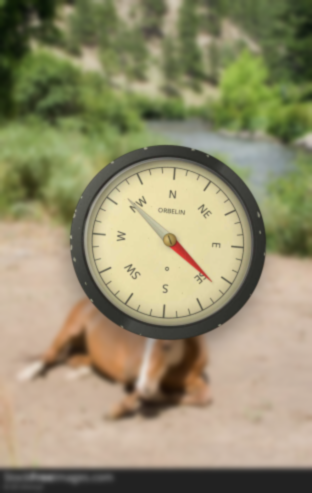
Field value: 130 °
